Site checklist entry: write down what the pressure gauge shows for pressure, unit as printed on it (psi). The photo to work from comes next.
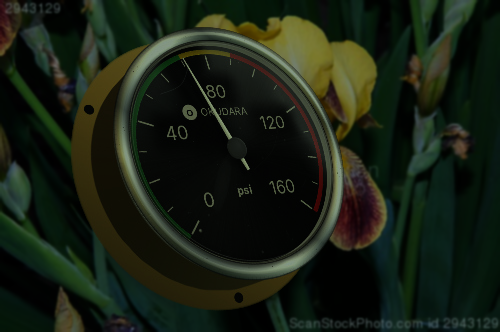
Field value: 70 psi
